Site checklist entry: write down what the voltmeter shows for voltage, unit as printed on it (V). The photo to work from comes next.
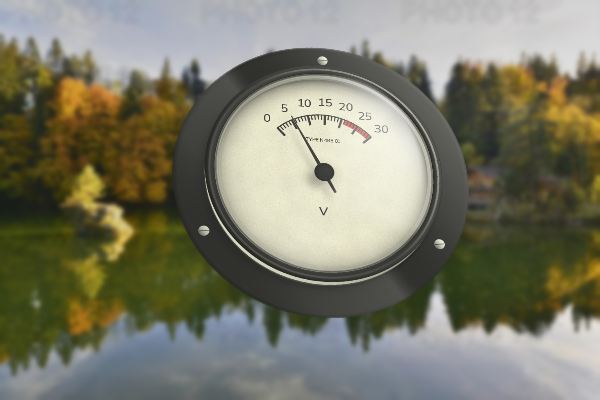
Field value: 5 V
